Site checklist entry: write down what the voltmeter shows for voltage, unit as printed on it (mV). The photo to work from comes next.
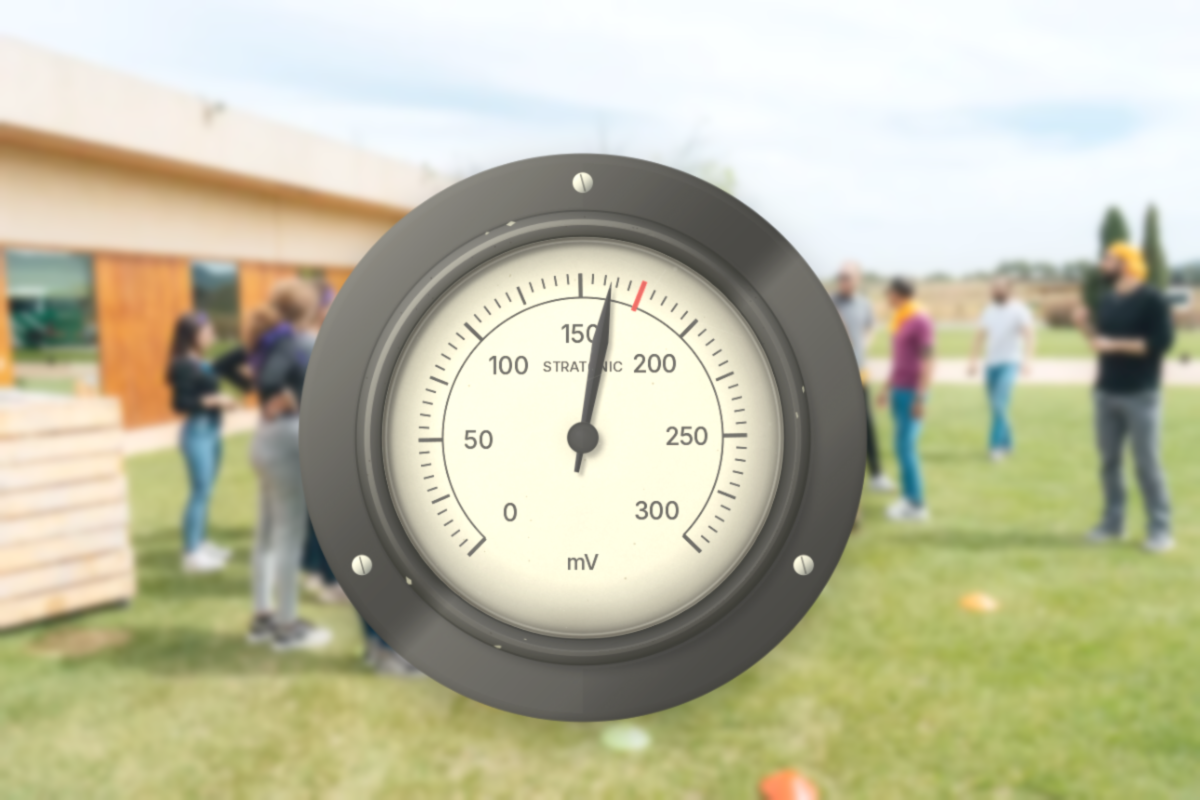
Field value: 162.5 mV
